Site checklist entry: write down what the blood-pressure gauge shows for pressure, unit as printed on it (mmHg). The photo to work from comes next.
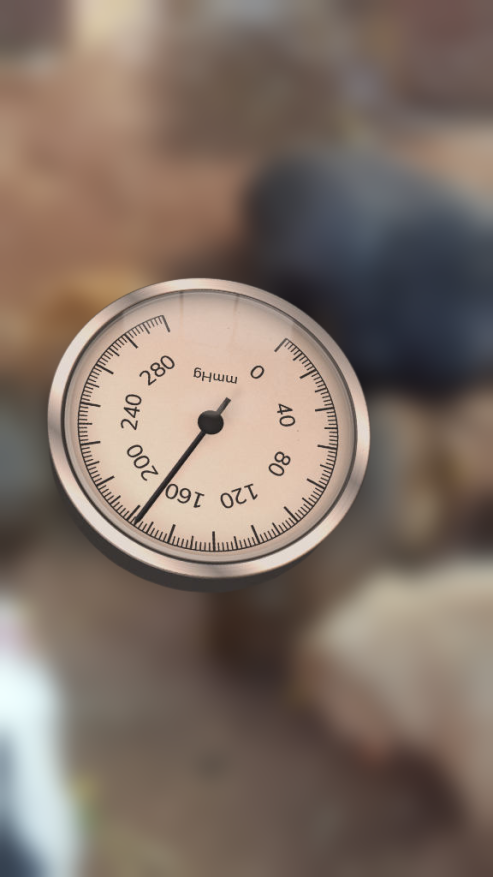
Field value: 176 mmHg
